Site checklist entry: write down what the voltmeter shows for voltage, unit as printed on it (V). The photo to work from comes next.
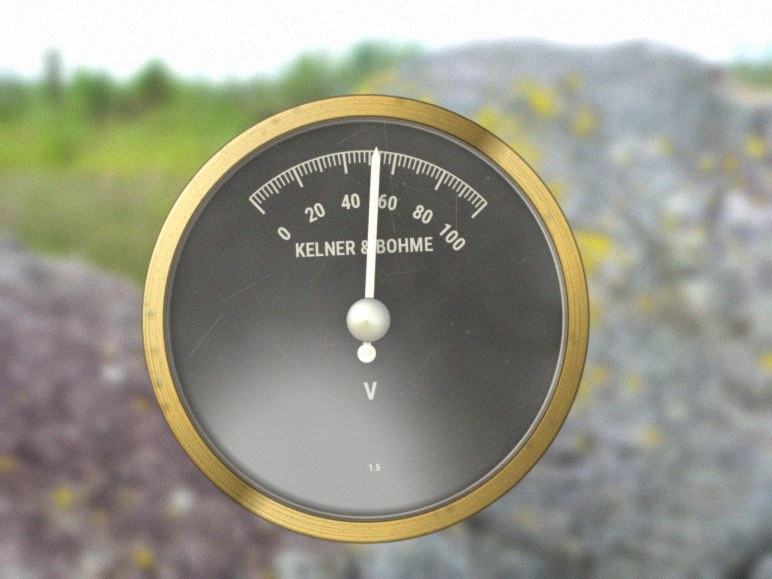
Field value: 52 V
